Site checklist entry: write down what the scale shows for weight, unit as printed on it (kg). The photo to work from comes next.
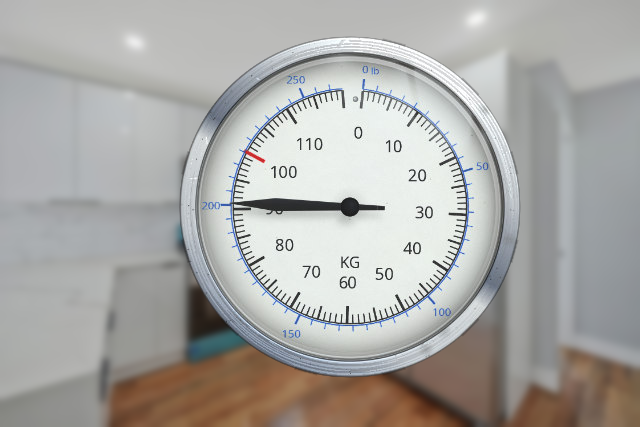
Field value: 91 kg
